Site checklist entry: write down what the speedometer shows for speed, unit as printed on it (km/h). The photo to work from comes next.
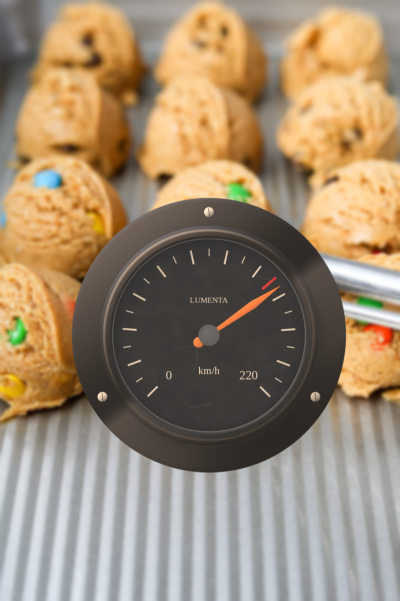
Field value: 155 km/h
